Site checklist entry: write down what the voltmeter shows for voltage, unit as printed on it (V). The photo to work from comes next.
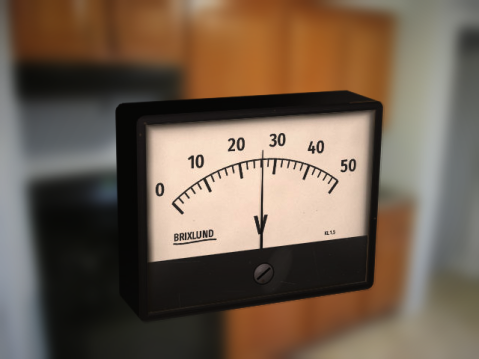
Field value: 26 V
